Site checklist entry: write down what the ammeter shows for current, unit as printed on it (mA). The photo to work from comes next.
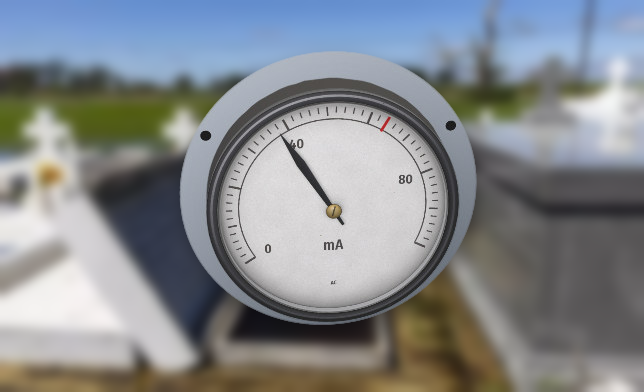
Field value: 38 mA
